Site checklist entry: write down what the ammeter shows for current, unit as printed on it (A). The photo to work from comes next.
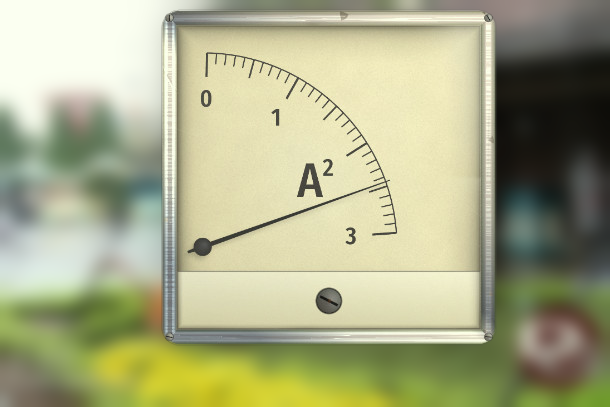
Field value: 2.45 A
